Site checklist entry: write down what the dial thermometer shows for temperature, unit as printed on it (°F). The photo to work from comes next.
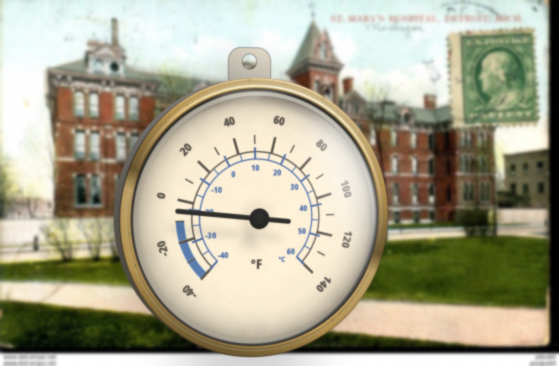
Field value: -5 °F
